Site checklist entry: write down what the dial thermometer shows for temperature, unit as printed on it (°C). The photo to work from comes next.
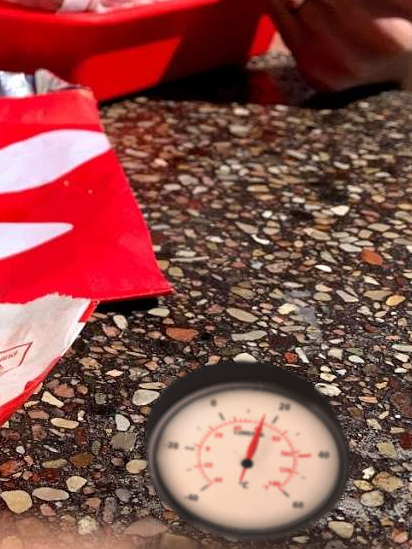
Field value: 15 °C
